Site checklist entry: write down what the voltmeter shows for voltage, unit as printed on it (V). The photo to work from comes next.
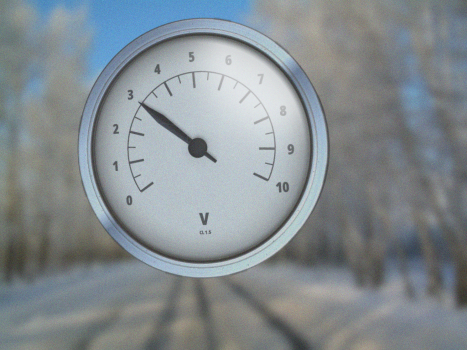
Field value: 3 V
